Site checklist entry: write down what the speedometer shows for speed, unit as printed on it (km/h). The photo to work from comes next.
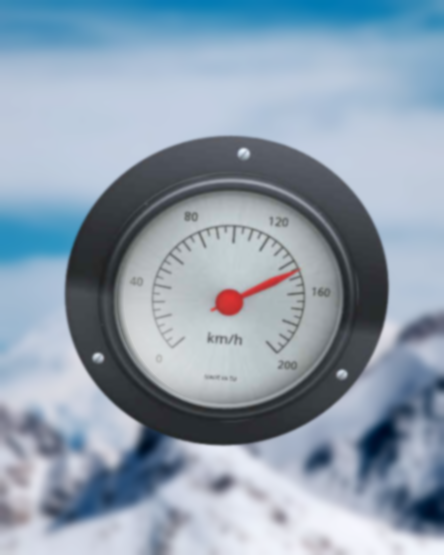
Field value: 145 km/h
